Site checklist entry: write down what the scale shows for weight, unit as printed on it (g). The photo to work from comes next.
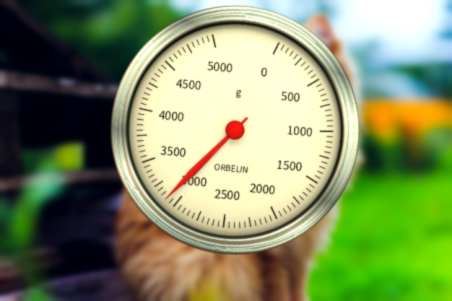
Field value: 3100 g
